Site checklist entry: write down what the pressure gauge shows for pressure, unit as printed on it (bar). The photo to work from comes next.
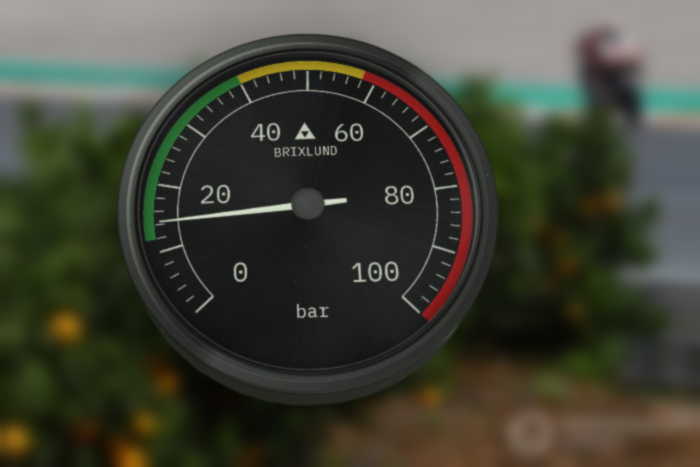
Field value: 14 bar
